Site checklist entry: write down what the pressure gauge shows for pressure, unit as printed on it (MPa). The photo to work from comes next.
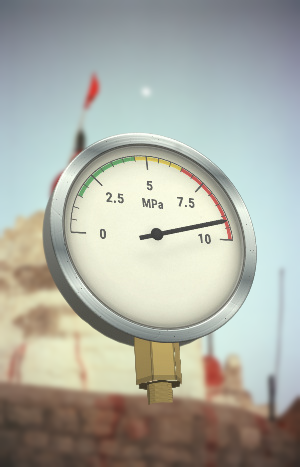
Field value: 9.25 MPa
